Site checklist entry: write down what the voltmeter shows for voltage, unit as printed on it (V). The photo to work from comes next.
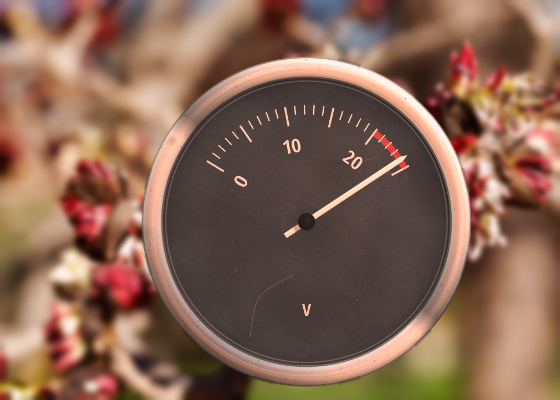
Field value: 24 V
